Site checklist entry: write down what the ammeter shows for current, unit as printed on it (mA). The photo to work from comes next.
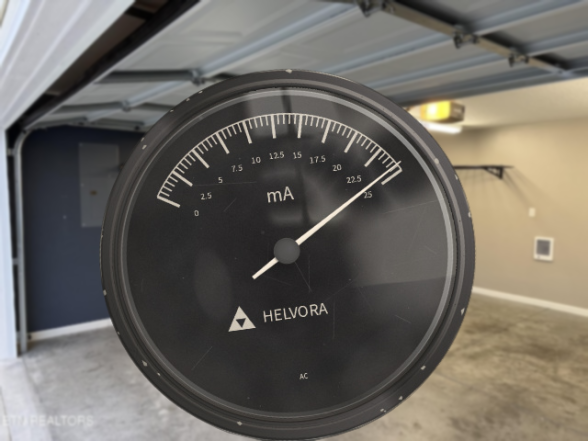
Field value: 24.5 mA
